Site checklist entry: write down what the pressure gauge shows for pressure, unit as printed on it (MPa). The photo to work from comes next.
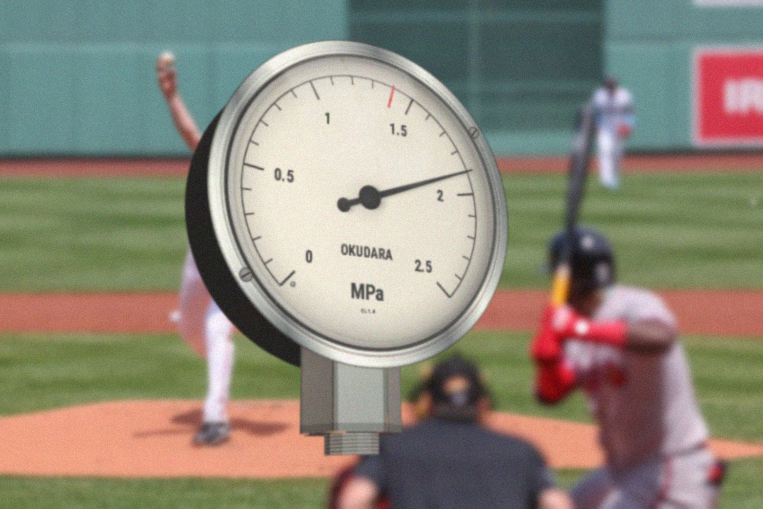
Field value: 1.9 MPa
